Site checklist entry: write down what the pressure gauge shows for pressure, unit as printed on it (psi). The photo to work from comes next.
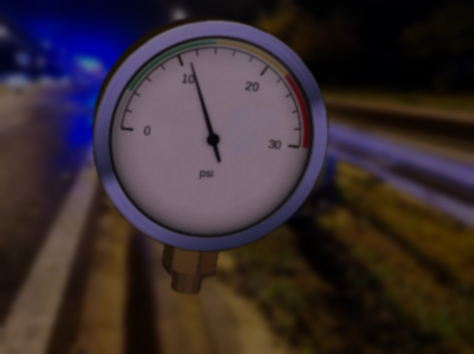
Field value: 11 psi
